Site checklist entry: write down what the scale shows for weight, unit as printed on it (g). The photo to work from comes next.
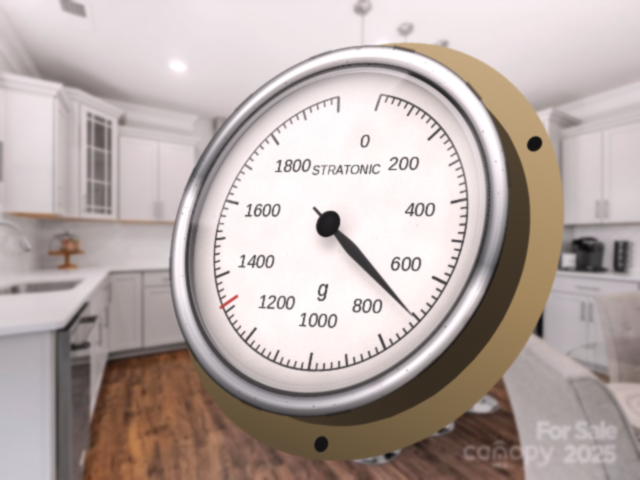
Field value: 700 g
